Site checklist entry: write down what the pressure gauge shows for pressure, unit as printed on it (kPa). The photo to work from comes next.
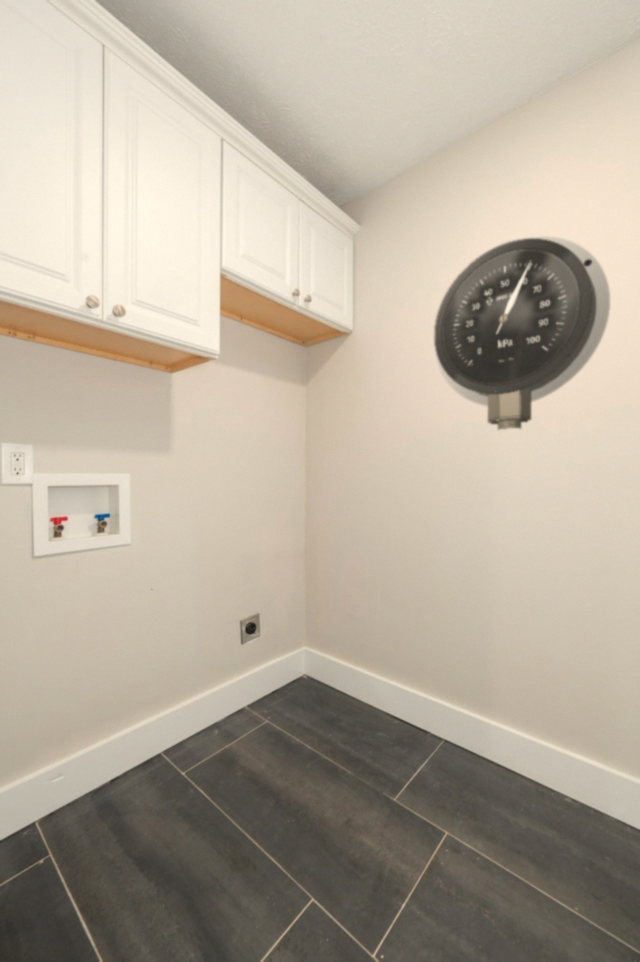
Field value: 60 kPa
